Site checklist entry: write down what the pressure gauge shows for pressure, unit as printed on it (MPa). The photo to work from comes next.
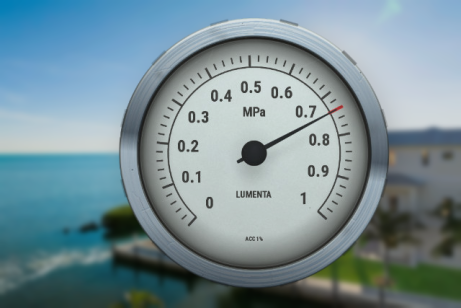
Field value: 0.74 MPa
